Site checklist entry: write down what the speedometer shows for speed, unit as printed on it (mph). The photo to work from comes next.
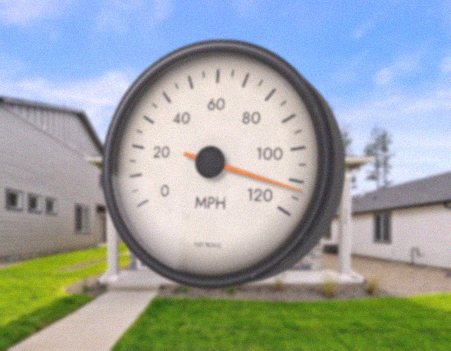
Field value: 112.5 mph
